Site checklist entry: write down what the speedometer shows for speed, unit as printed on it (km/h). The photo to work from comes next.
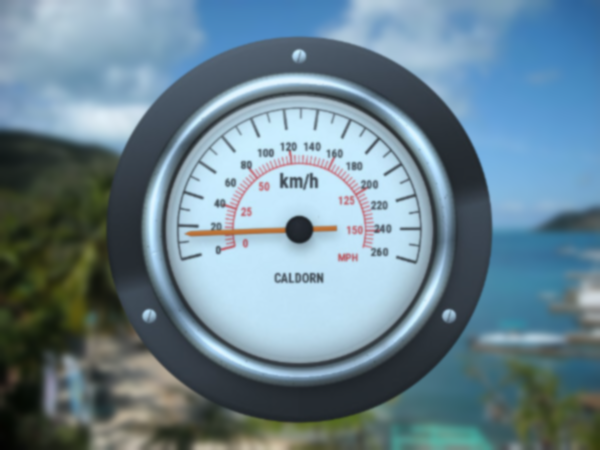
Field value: 15 km/h
